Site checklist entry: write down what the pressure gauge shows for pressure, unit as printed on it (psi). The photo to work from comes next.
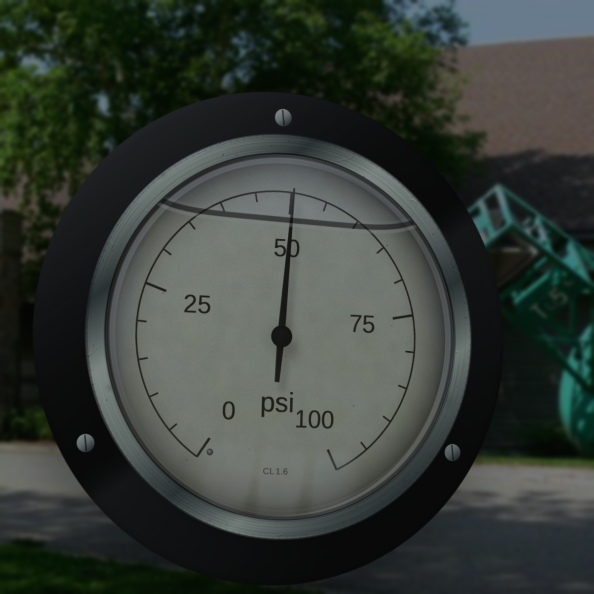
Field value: 50 psi
